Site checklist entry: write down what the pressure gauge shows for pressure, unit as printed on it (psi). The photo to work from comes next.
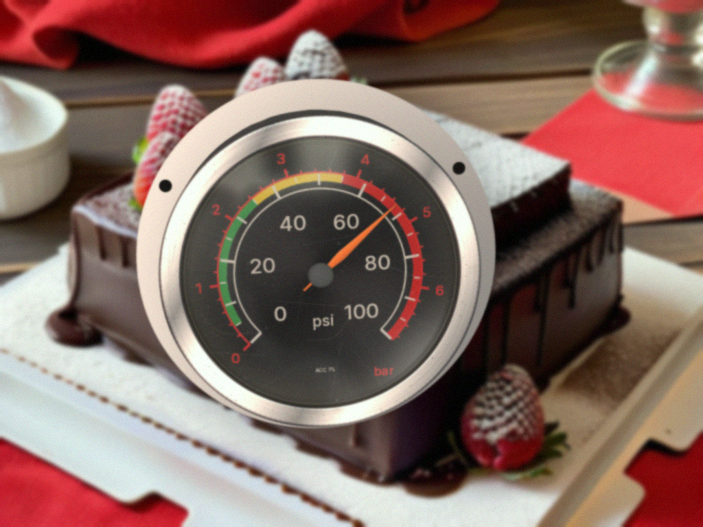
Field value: 67.5 psi
